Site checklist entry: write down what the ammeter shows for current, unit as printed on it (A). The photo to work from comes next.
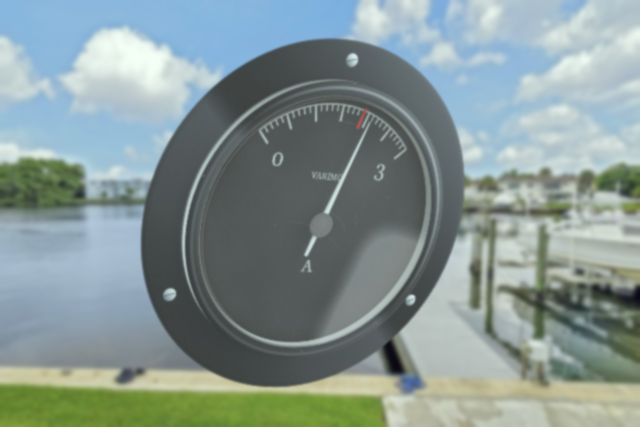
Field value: 2 A
